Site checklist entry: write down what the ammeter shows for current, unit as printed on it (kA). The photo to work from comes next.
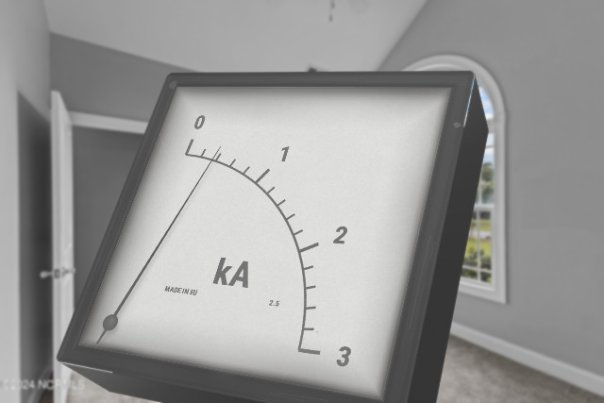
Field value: 0.4 kA
